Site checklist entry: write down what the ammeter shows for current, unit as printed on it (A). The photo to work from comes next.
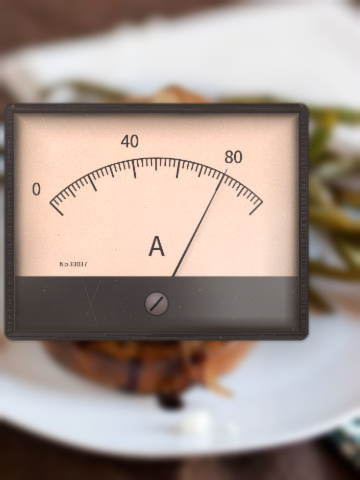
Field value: 80 A
